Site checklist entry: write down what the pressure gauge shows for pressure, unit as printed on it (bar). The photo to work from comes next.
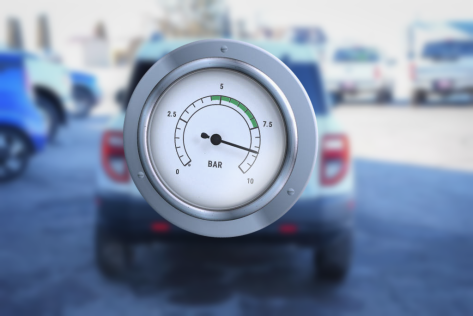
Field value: 8.75 bar
